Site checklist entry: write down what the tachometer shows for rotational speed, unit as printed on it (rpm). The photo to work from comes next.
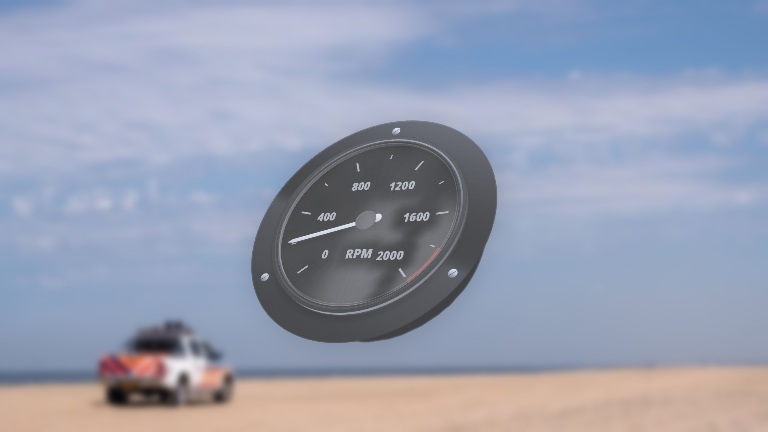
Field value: 200 rpm
